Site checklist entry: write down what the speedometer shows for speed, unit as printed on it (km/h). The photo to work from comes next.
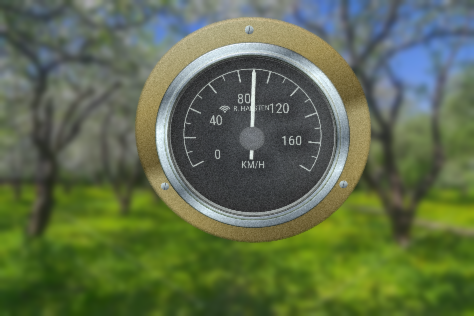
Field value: 90 km/h
